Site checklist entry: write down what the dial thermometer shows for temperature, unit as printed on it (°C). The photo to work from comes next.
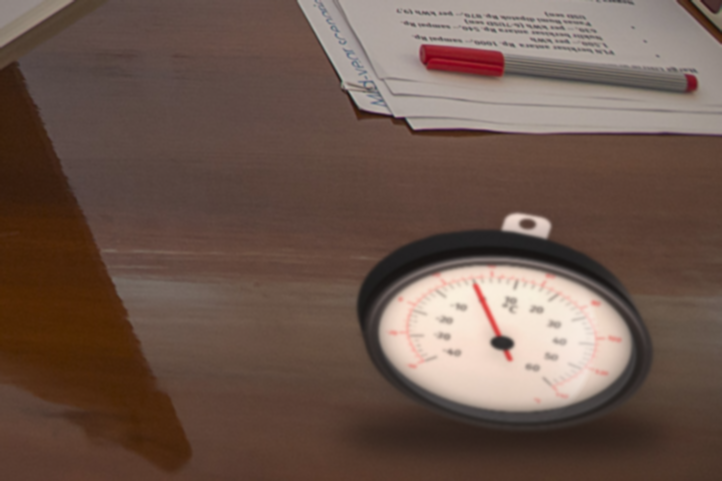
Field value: 0 °C
